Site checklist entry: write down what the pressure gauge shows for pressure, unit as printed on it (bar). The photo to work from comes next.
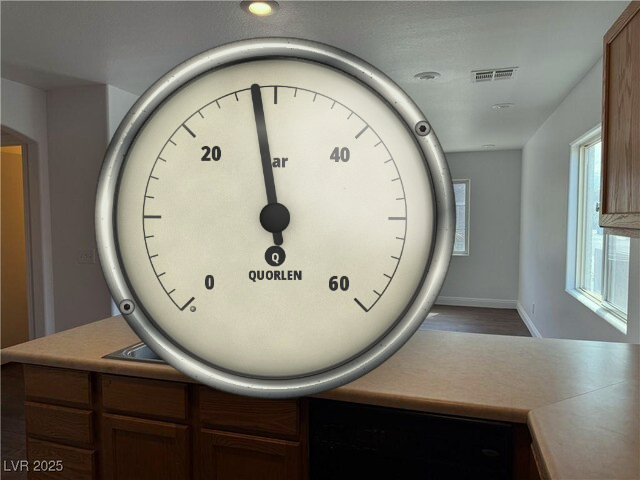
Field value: 28 bar
